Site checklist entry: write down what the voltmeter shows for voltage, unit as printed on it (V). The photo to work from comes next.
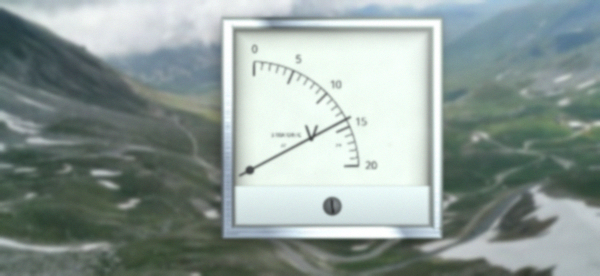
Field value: 14 V
